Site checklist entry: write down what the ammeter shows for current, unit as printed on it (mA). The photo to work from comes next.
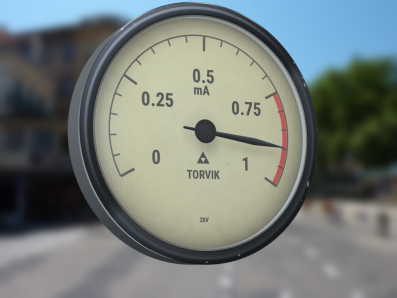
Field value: 0.9 mA
